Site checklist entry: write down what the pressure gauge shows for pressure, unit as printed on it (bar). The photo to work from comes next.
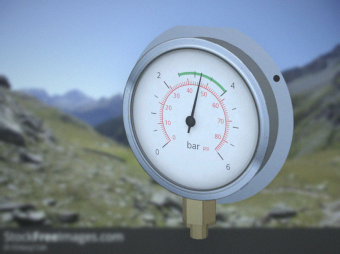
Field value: 3.25 bar
